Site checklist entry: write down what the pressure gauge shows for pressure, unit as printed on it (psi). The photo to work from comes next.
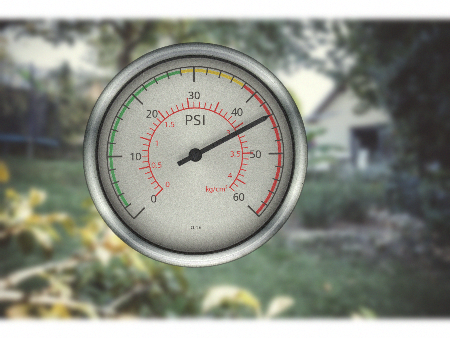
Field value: 44 psi
